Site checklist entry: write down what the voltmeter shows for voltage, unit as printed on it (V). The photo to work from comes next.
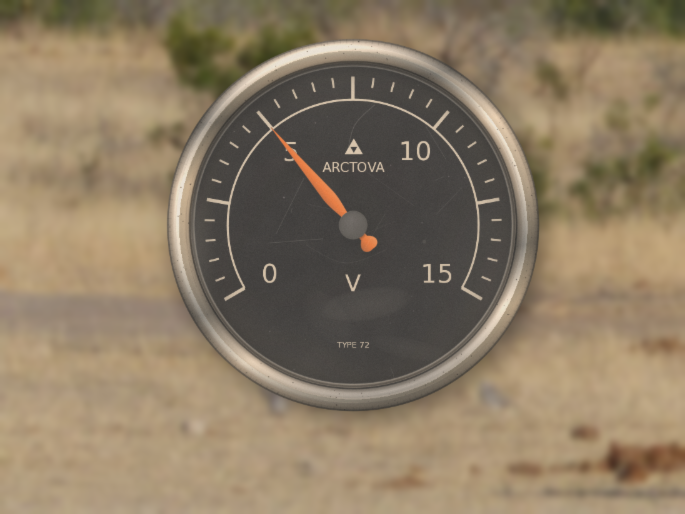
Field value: 5 V
